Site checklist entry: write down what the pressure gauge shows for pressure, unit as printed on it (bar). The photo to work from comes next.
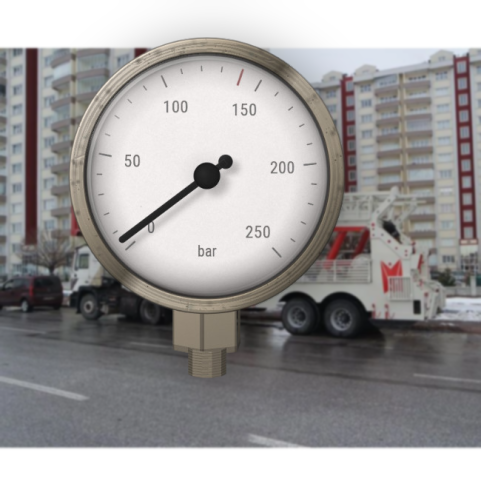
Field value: 5 bar
